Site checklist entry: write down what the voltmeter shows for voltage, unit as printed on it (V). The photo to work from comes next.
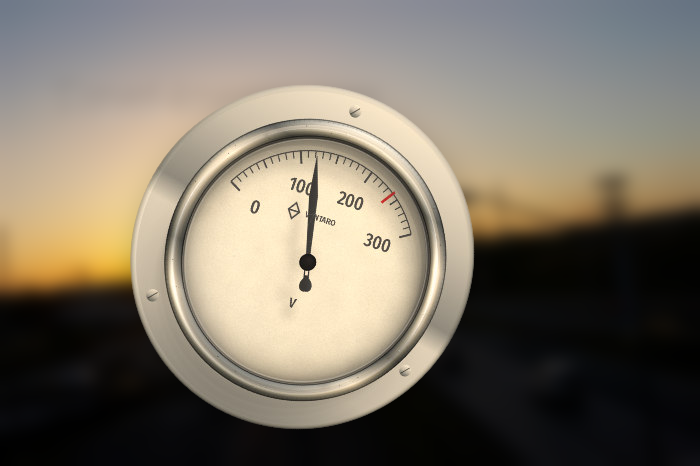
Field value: 120 V
